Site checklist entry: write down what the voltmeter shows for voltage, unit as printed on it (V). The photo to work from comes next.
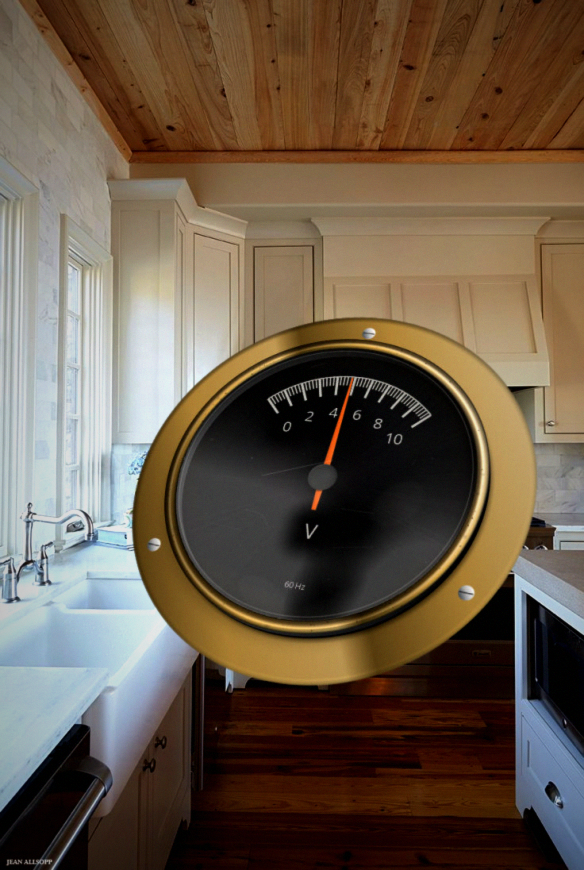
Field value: 5 V
